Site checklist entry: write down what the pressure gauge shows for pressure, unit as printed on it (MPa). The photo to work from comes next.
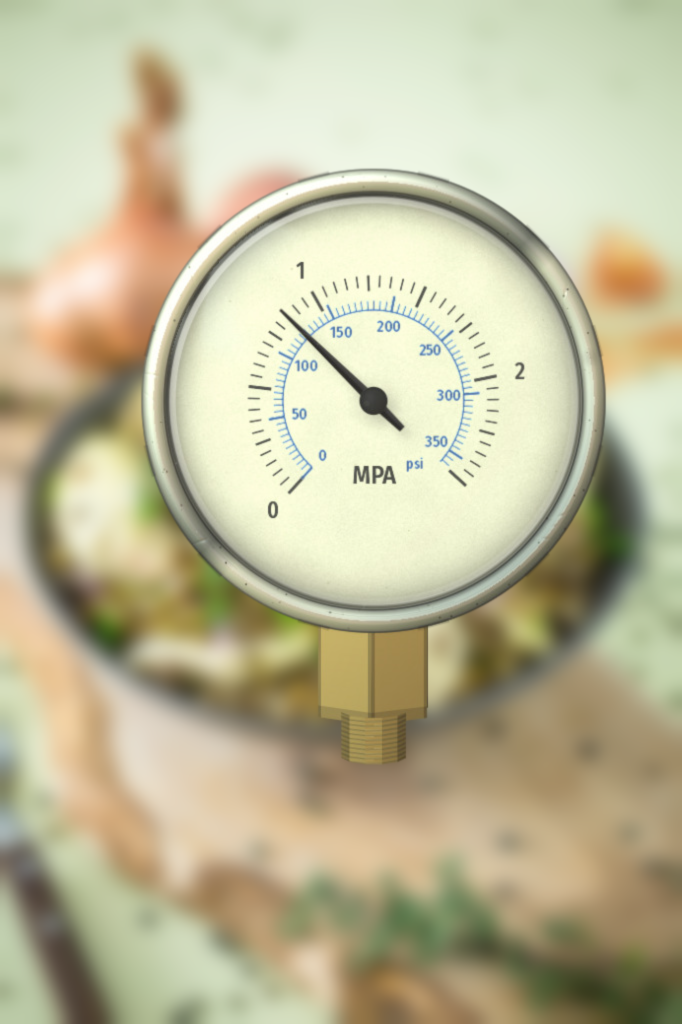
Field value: 0.85 MPa
